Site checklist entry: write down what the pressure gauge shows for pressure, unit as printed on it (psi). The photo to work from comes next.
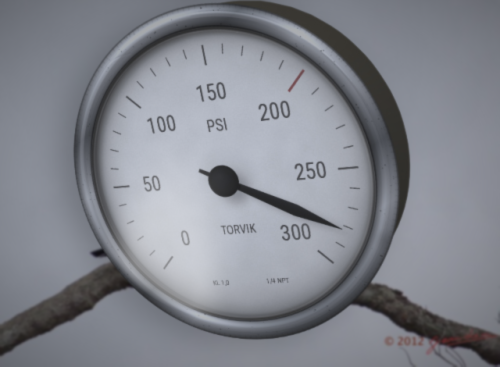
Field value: 280 psi
